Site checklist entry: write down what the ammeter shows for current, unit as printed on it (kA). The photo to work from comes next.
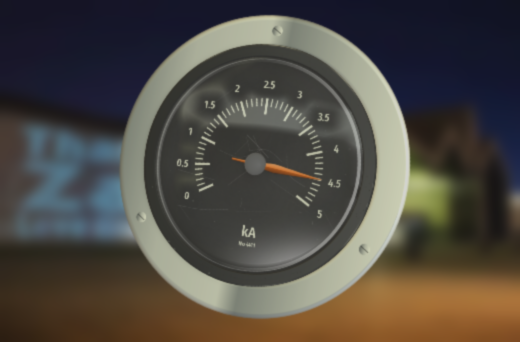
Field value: 4.5 kA
